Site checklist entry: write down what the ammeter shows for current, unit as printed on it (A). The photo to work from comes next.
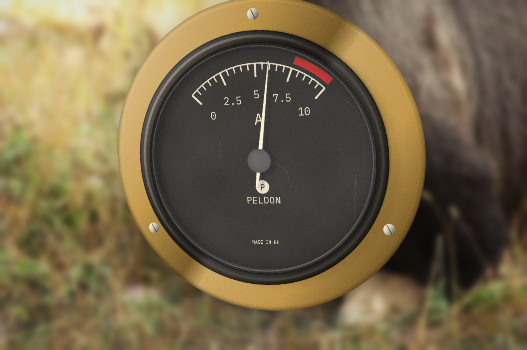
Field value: 6 A
